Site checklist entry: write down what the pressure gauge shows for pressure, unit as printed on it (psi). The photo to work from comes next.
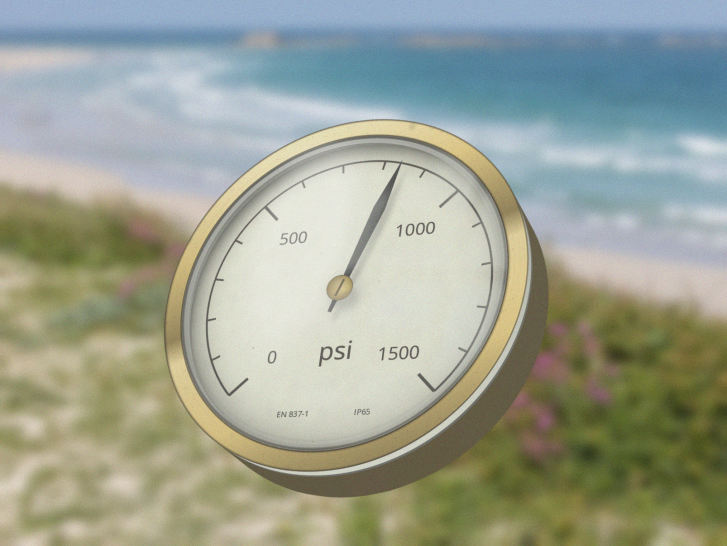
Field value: 850 psi
